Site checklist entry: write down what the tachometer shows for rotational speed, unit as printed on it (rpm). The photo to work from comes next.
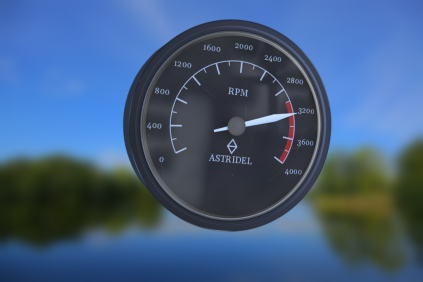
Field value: 3200 rpm
